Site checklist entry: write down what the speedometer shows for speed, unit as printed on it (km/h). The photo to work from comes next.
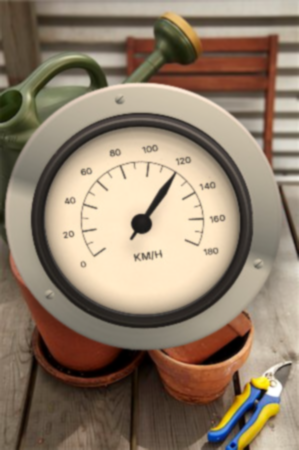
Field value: 120 km/h
